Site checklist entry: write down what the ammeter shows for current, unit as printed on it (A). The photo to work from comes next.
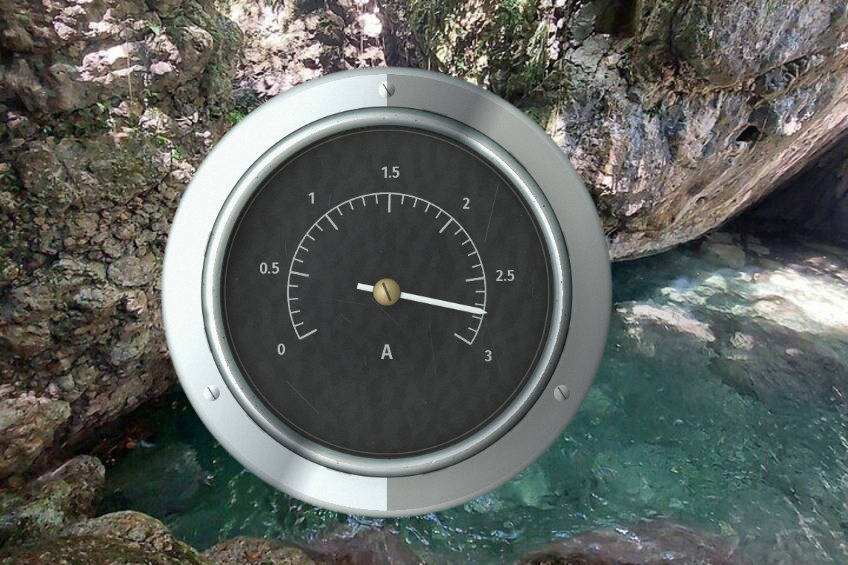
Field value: 2.75 A
